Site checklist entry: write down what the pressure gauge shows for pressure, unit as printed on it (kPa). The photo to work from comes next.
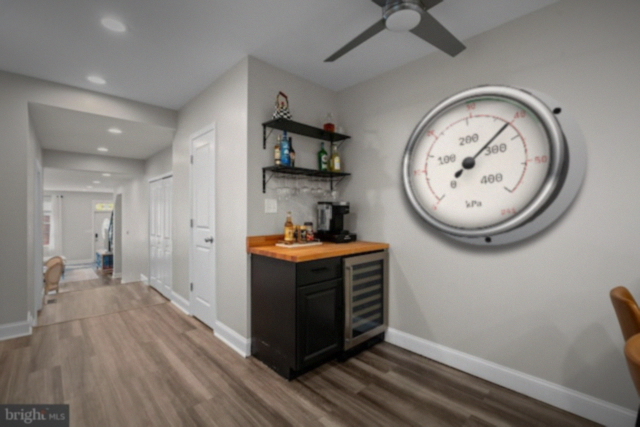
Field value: 275 kPa
